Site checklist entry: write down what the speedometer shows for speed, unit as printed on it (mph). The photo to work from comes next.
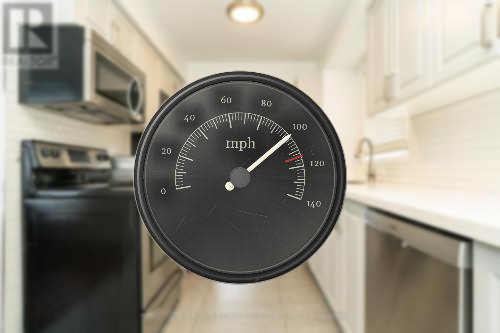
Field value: 100 mph
